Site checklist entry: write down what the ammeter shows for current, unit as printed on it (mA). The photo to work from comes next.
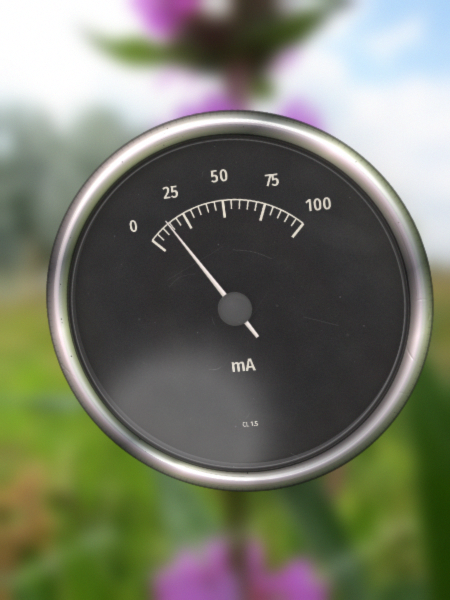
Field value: 15 mA
